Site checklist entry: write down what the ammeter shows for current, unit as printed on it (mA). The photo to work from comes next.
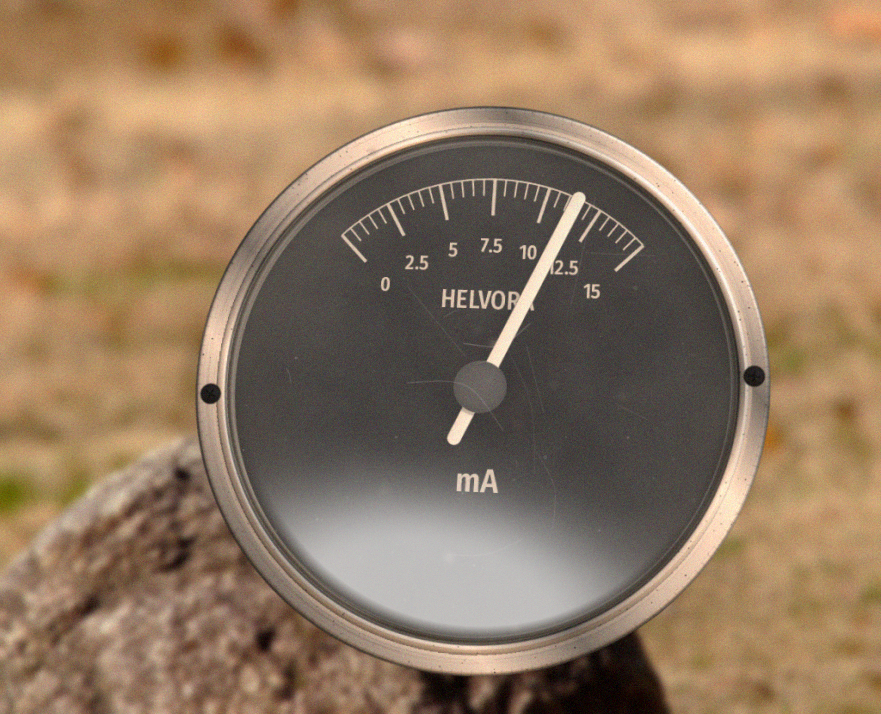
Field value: 11.5 mA
